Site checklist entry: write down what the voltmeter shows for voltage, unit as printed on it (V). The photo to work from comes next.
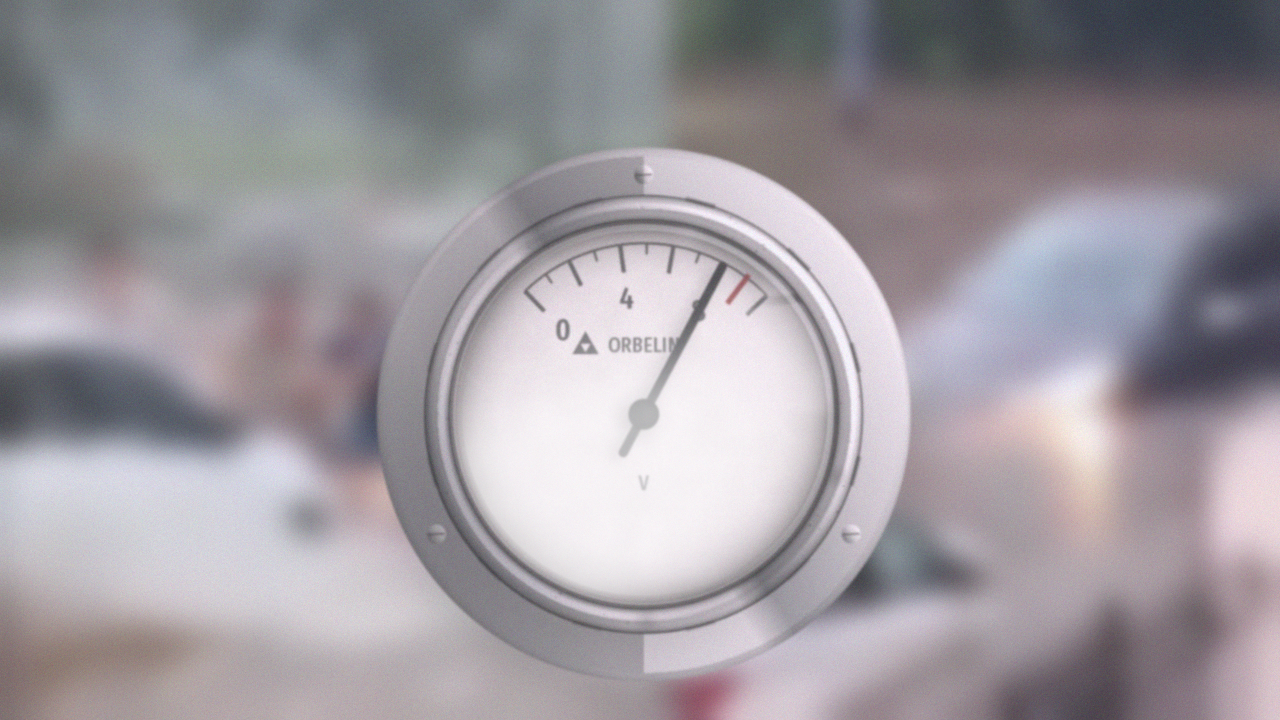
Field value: 8 V
